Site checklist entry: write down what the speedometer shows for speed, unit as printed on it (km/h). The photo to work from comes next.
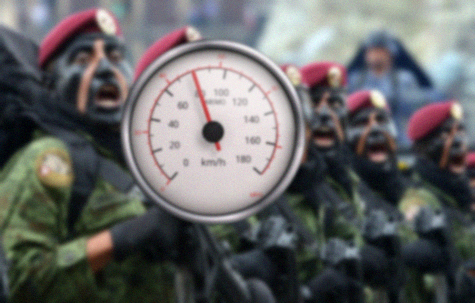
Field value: 80 km/h
